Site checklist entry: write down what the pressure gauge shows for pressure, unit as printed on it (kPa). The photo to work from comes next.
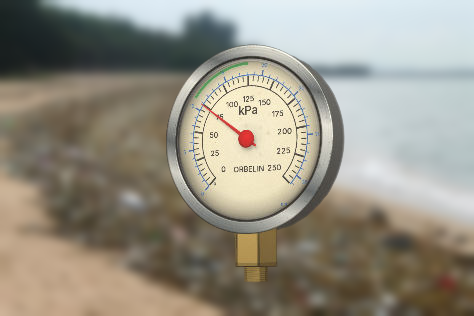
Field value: 75 kPa
